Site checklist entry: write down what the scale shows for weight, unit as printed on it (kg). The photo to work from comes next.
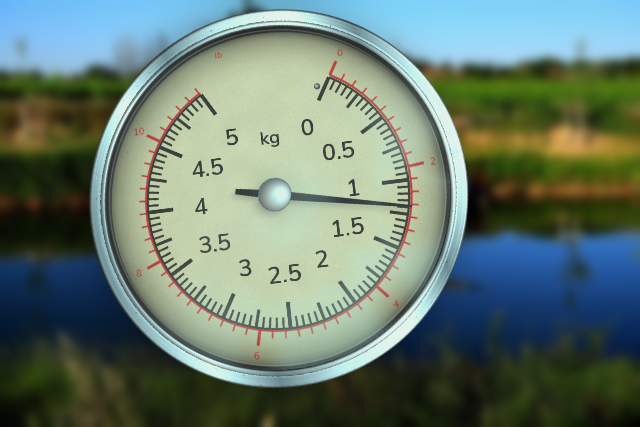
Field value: 1.2 kg
